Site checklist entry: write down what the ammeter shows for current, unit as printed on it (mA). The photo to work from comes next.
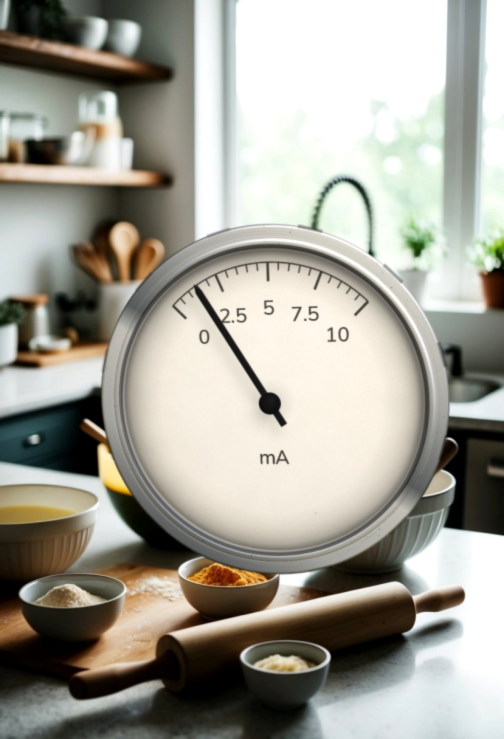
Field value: 1.5 mA
